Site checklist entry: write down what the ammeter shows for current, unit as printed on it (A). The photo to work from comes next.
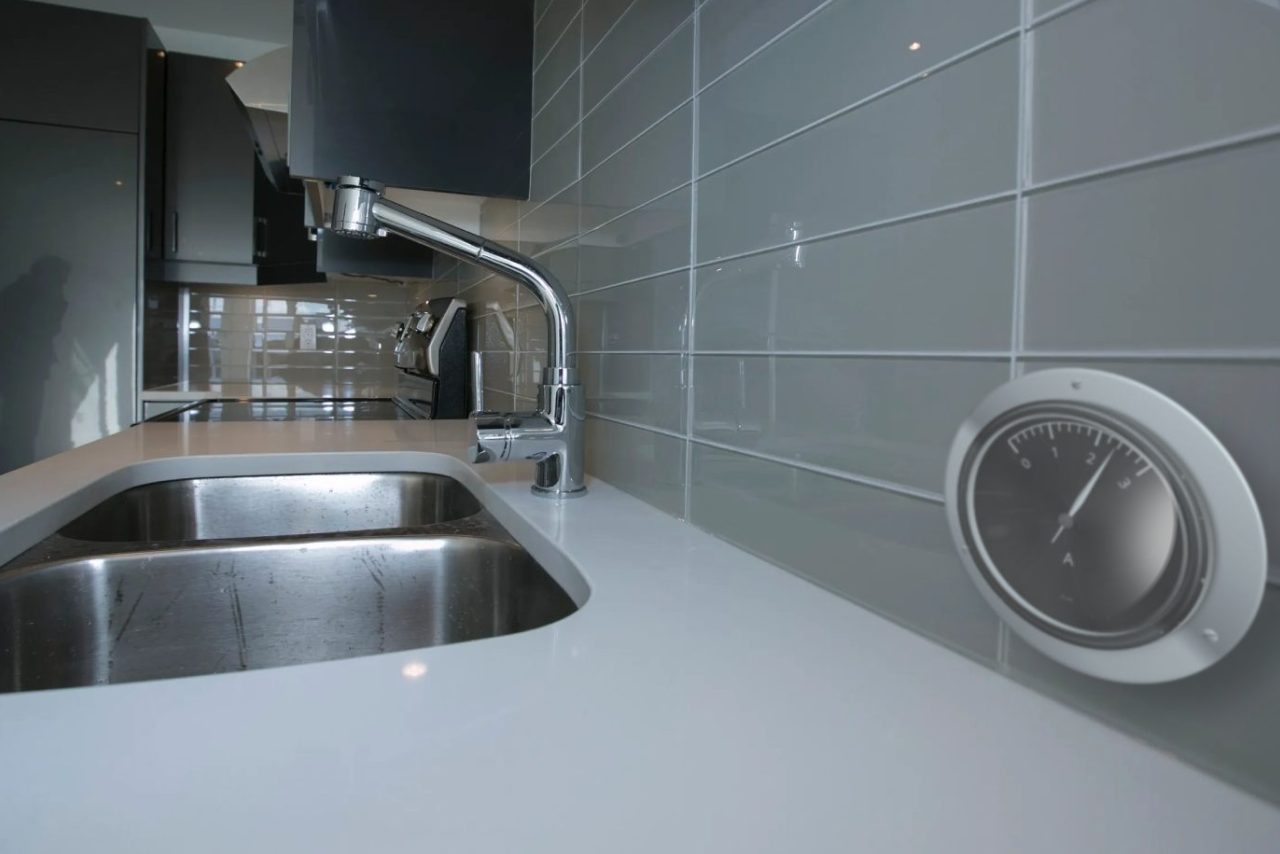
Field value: 2.4 A
